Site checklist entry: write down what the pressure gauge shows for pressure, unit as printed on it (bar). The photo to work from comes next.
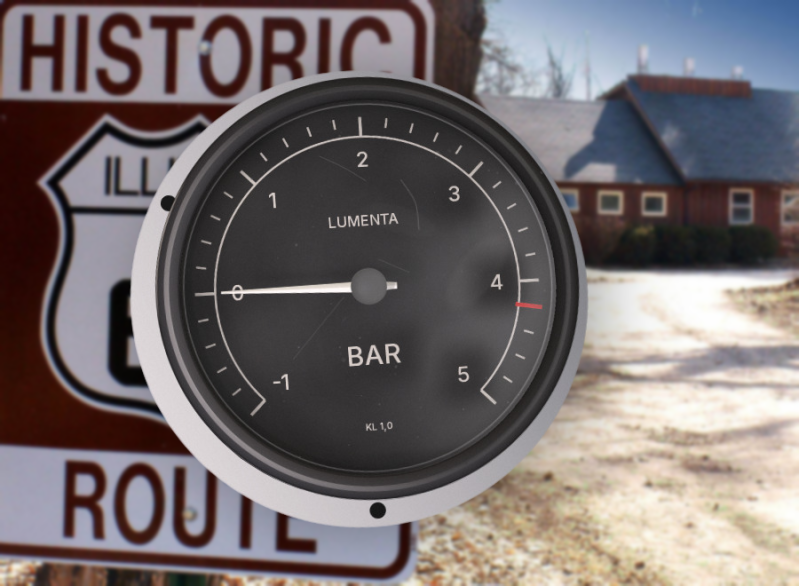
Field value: 0 bar
